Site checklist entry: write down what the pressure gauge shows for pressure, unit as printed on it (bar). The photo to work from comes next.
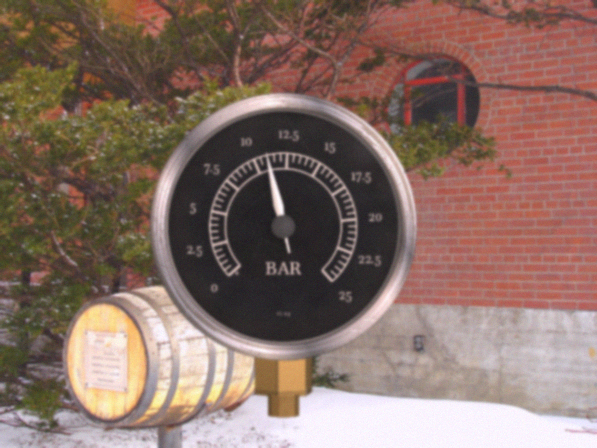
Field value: 11 bar
